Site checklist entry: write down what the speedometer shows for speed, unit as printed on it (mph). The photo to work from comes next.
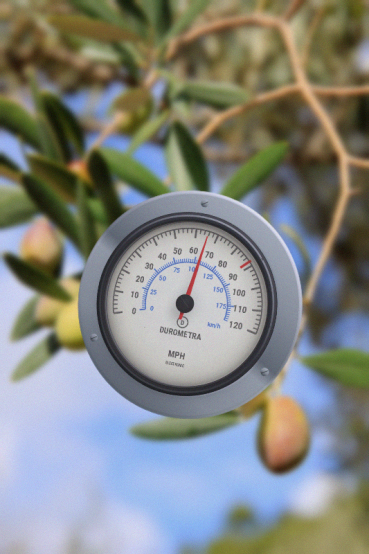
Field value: 66 mph
